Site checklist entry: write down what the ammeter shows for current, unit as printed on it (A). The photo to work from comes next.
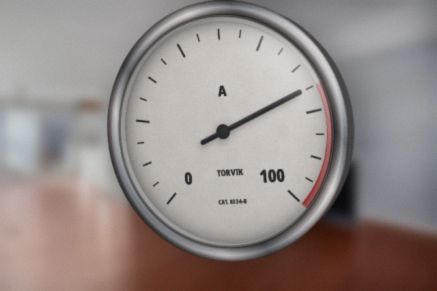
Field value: 75 A
